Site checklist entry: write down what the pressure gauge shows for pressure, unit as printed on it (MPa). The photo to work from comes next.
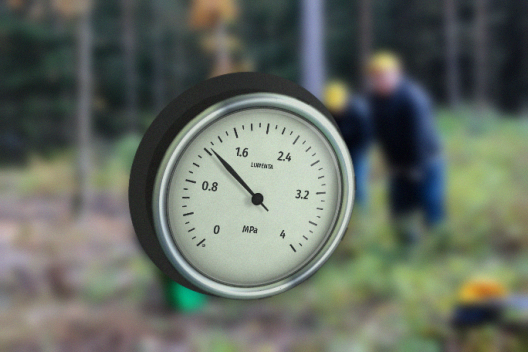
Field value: 1.25 MPa
